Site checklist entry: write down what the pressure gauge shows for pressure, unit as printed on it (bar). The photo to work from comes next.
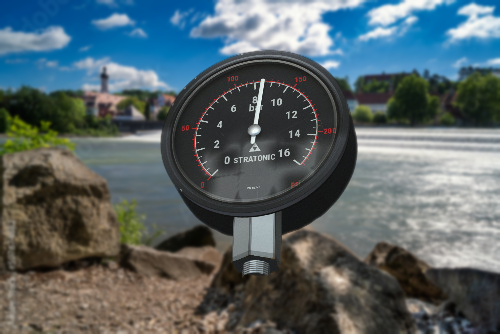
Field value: 8.5 bar
